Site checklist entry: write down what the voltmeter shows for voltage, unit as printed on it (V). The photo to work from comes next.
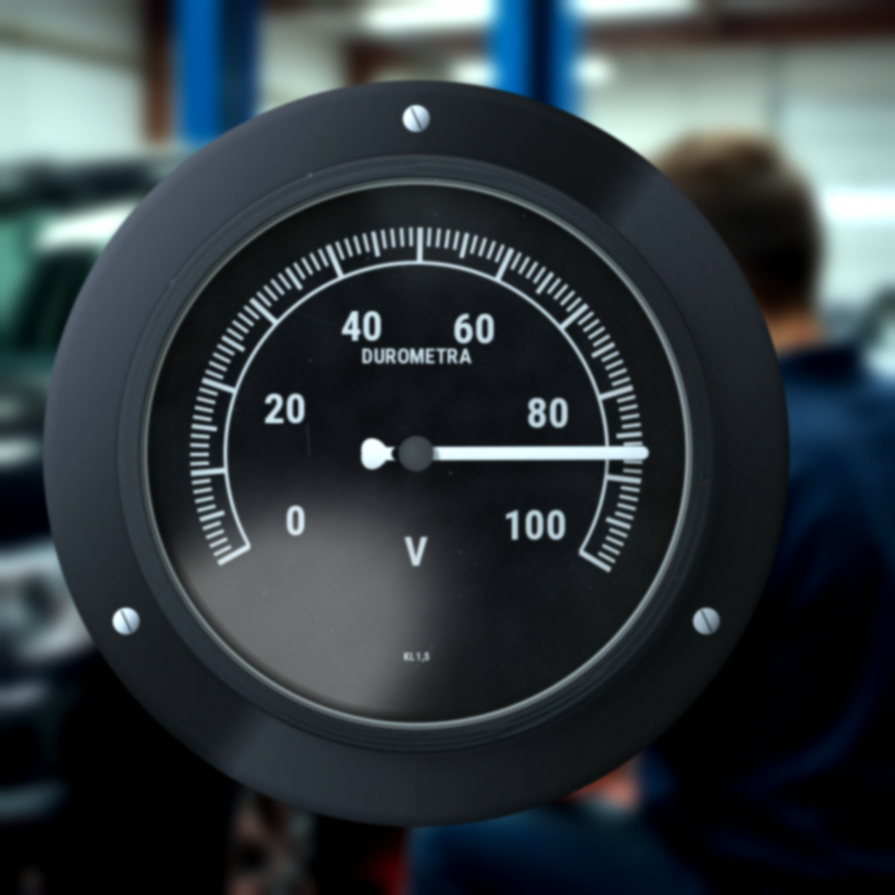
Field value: 87 V
